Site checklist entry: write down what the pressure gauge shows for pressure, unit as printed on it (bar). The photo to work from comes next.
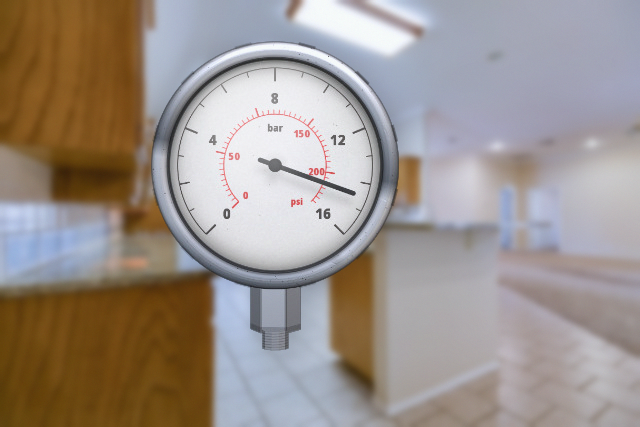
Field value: 14.5 bar
